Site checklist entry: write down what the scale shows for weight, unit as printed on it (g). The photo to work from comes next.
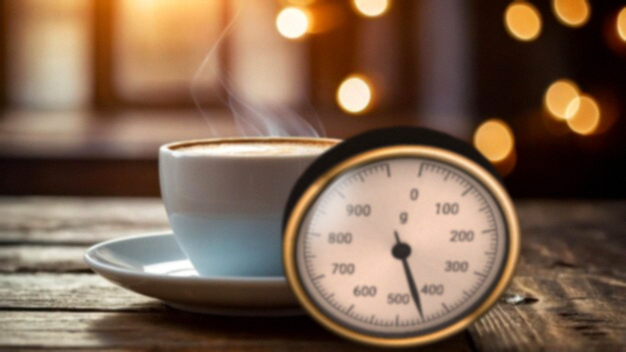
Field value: 450 g
